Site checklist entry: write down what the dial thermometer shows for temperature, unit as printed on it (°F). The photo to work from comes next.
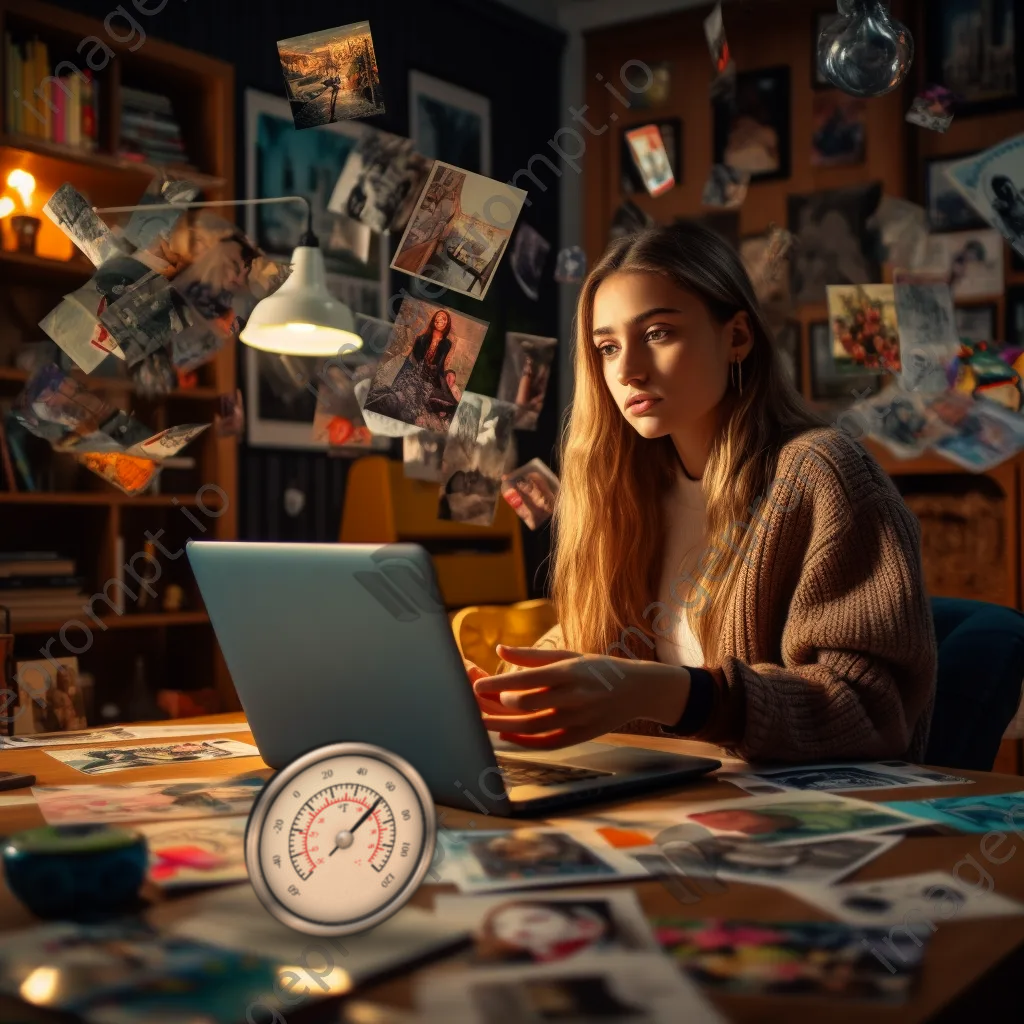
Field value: 60 °F
